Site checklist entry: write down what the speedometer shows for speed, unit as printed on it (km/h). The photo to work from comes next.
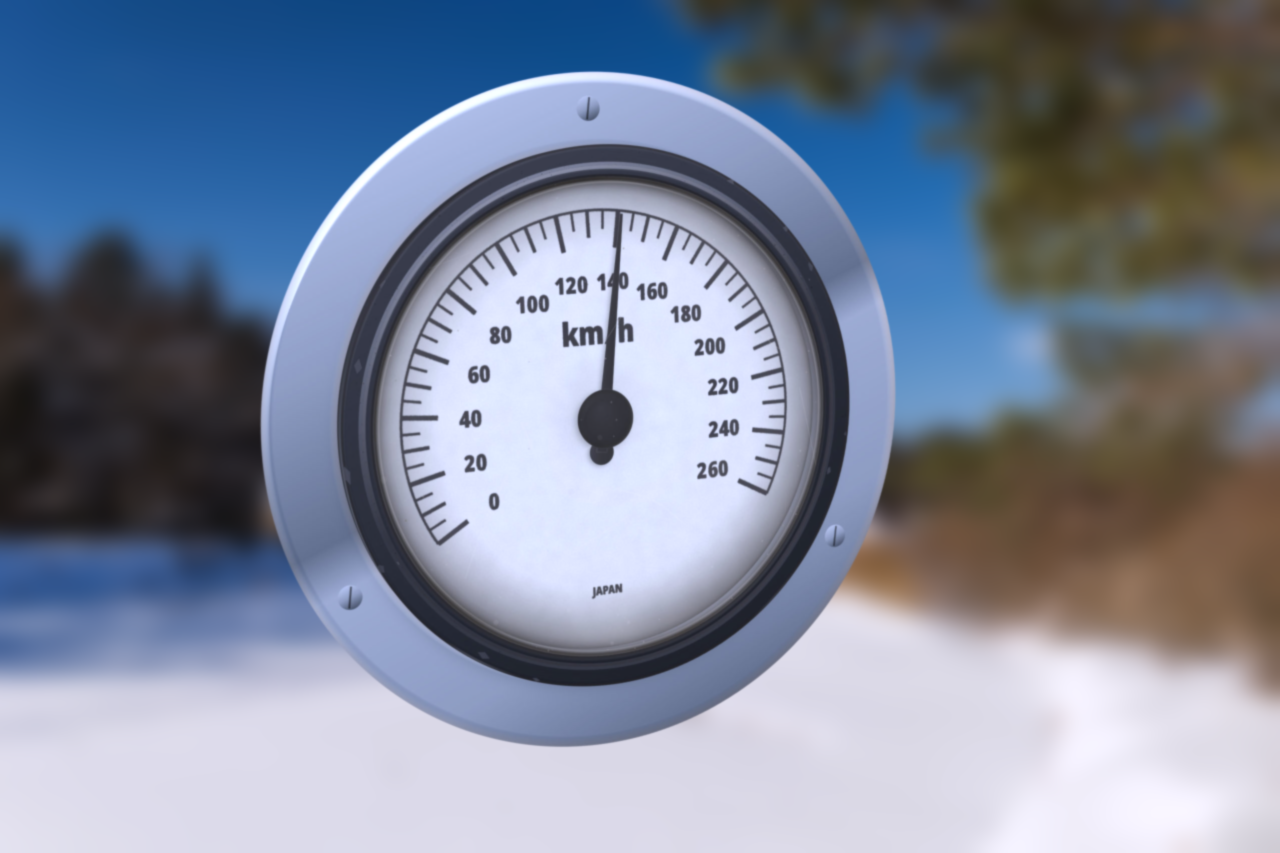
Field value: 140 km/h
